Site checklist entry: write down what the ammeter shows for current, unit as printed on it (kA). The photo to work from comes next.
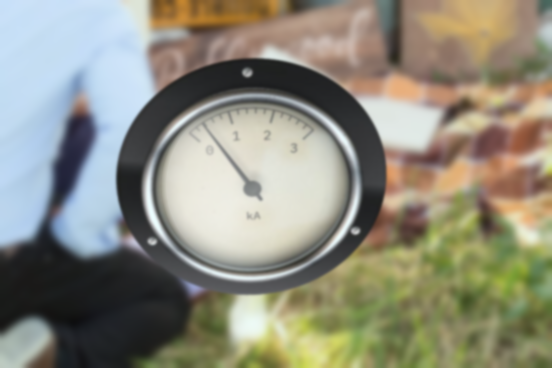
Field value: 0.4 kA
